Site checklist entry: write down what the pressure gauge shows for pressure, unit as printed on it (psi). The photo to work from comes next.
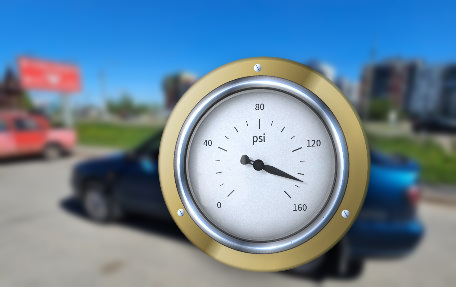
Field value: 145 psi
